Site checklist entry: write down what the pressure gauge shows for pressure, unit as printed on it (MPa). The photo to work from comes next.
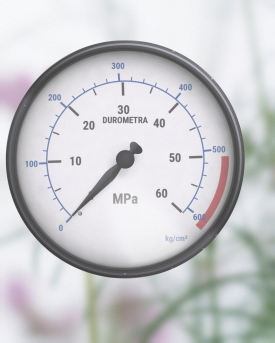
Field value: 0 MPa
